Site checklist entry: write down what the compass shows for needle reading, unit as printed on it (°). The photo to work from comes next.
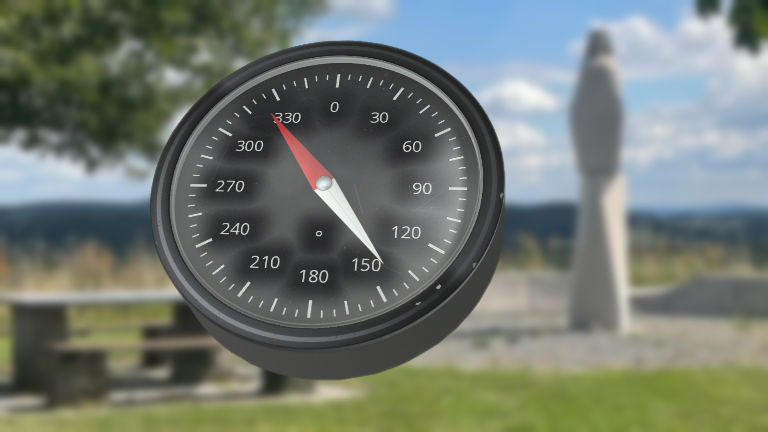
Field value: 322.5 °
